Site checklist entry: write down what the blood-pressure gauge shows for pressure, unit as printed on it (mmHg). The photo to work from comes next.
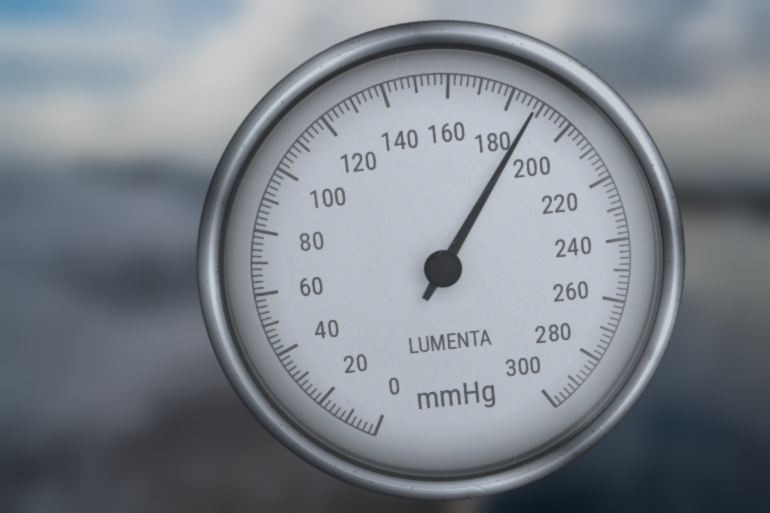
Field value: 188 mmHg
